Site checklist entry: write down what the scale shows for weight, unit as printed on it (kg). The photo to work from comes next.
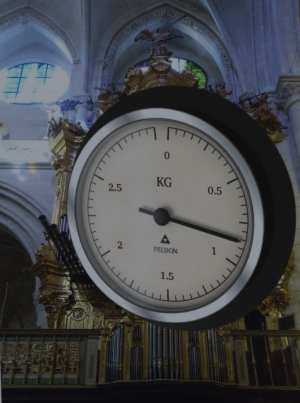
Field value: 0.85 kg
